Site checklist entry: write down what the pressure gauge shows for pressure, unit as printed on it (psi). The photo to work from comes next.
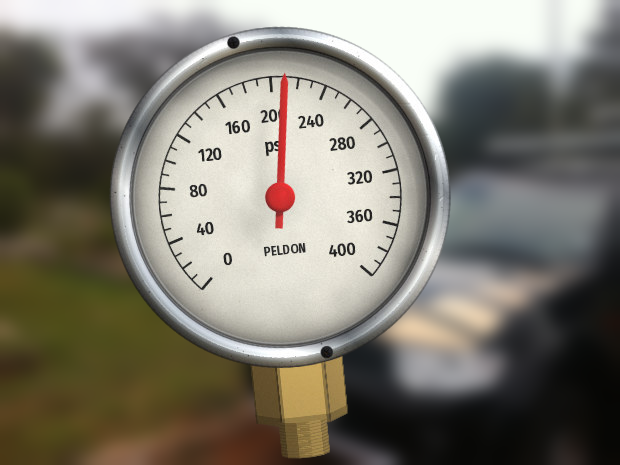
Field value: 210 psi
